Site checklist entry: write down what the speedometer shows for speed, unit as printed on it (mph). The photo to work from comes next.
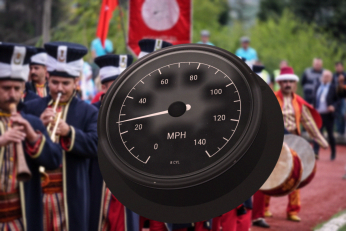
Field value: 25 mph
